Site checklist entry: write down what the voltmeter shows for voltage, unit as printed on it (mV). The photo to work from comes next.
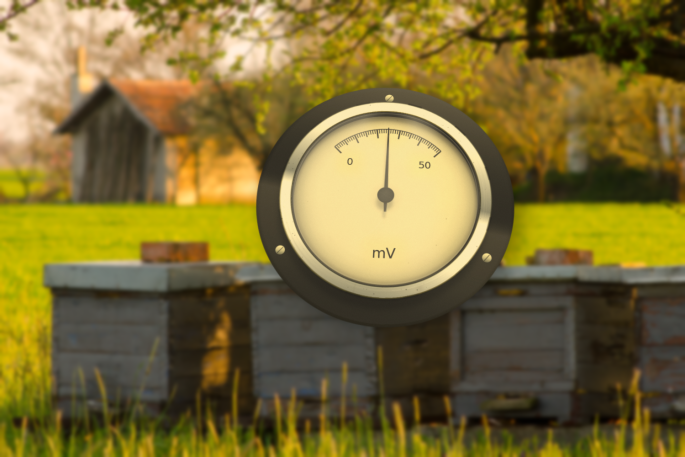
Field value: 25 mV
